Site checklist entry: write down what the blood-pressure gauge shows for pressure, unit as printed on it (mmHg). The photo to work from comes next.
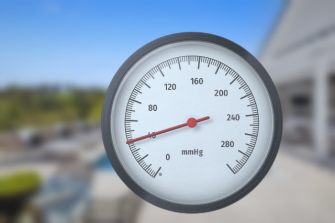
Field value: 40 mmHg
